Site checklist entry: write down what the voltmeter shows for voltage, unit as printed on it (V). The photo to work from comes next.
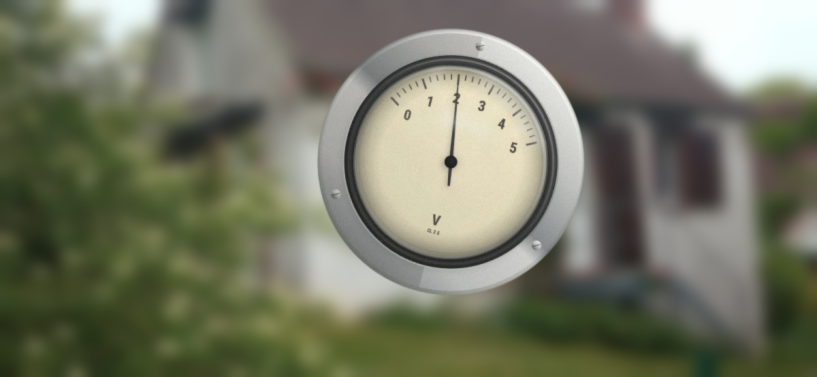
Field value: 2 V
